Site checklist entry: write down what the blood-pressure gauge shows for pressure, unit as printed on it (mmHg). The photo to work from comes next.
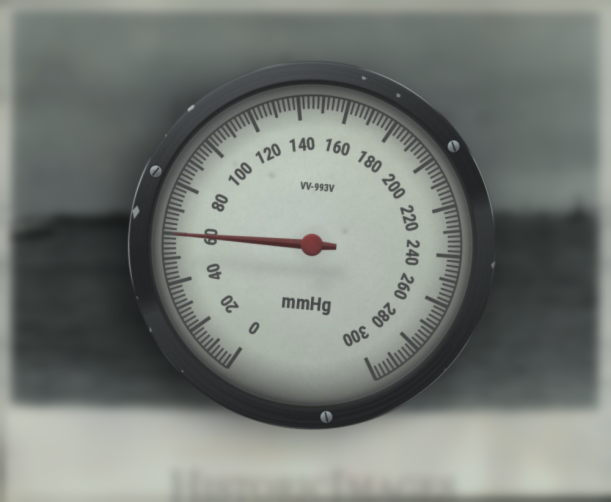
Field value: 60 mmHg
